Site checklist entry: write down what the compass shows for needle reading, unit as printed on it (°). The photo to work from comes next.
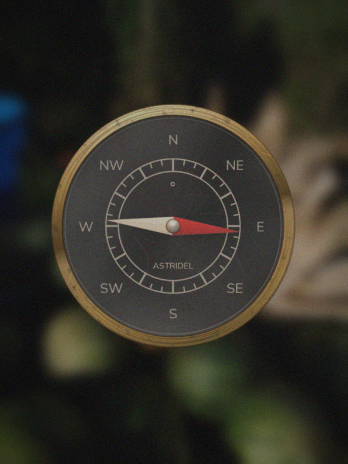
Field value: 95 °
